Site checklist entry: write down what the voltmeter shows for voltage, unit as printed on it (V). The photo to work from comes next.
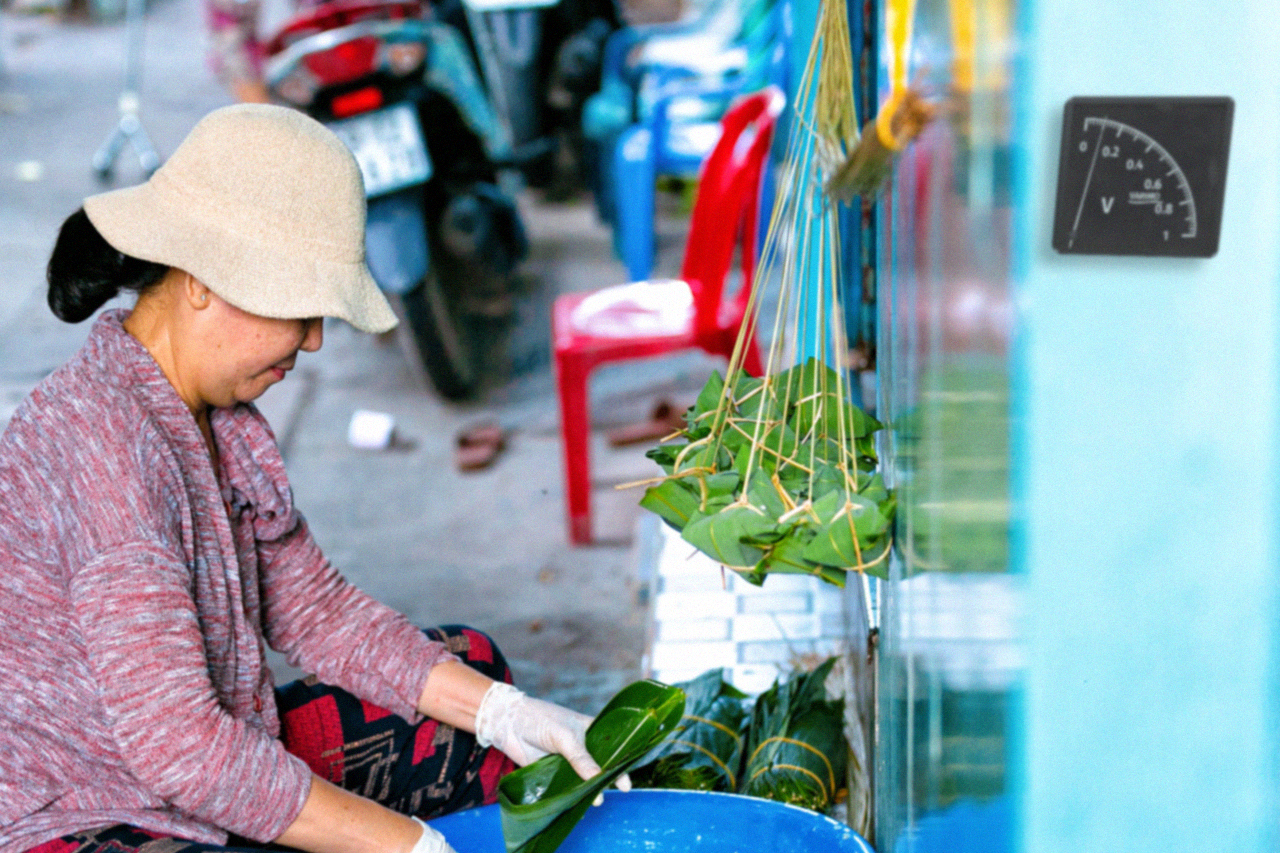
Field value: 0.1 V
